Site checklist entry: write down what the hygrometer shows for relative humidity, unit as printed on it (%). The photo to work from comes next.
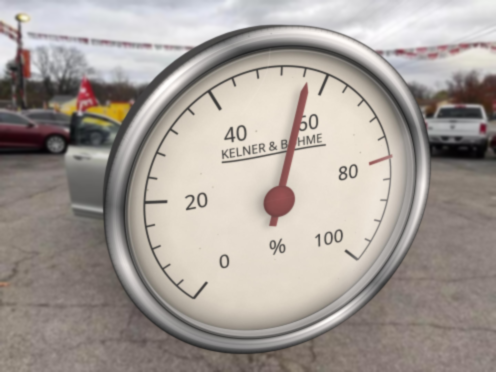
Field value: 56 %
